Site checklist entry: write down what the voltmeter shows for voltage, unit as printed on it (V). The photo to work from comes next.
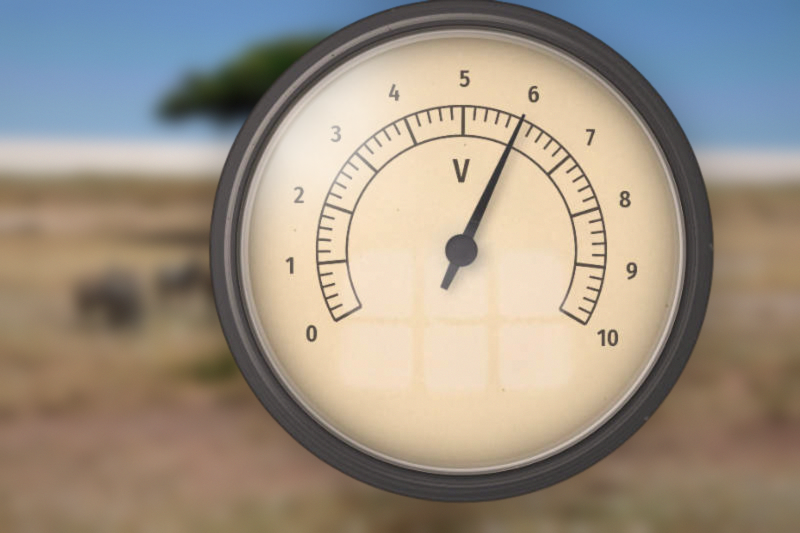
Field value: 6 V
